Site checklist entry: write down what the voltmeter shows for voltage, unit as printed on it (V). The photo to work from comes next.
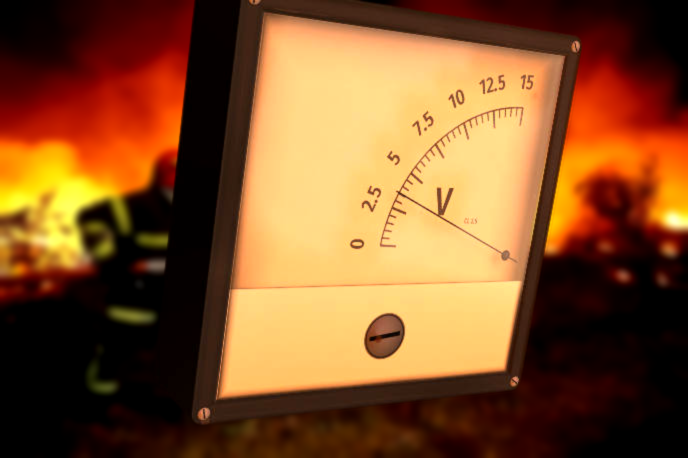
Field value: 3.5 V
